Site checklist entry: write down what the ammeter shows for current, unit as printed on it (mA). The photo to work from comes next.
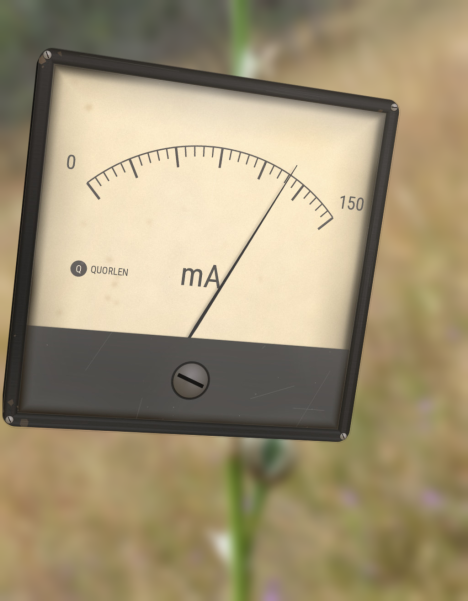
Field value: 115 mA
